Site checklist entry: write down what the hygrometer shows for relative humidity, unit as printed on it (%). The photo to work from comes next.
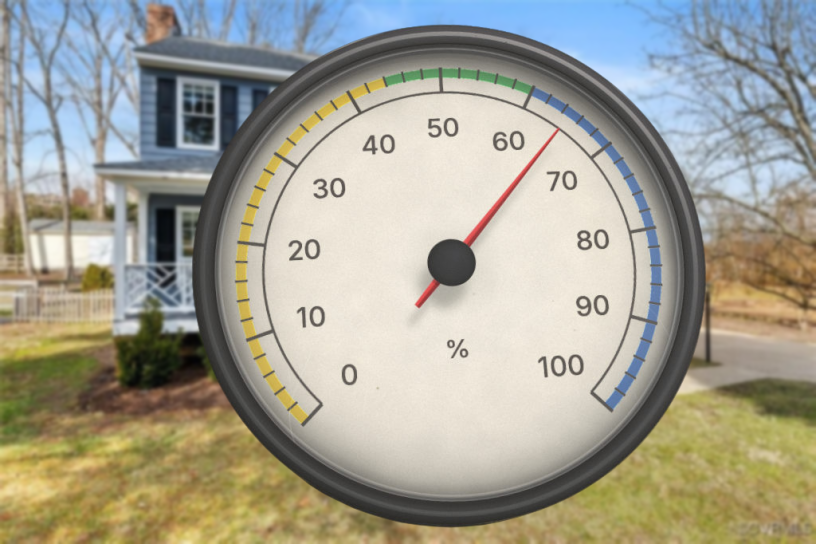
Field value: 65 %
